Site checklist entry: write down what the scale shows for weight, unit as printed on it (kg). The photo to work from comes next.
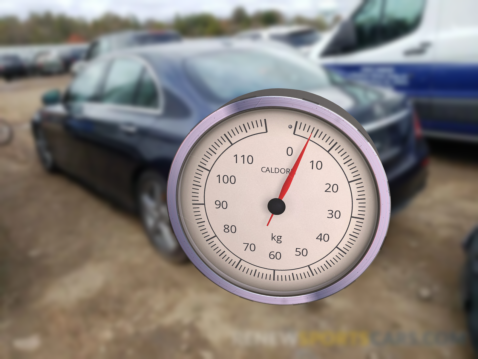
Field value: 4 kg
